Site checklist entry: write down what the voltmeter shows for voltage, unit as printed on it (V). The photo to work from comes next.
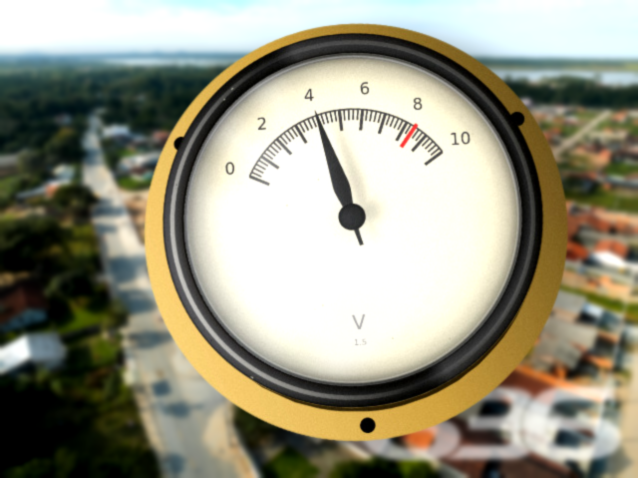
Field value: 4 V
